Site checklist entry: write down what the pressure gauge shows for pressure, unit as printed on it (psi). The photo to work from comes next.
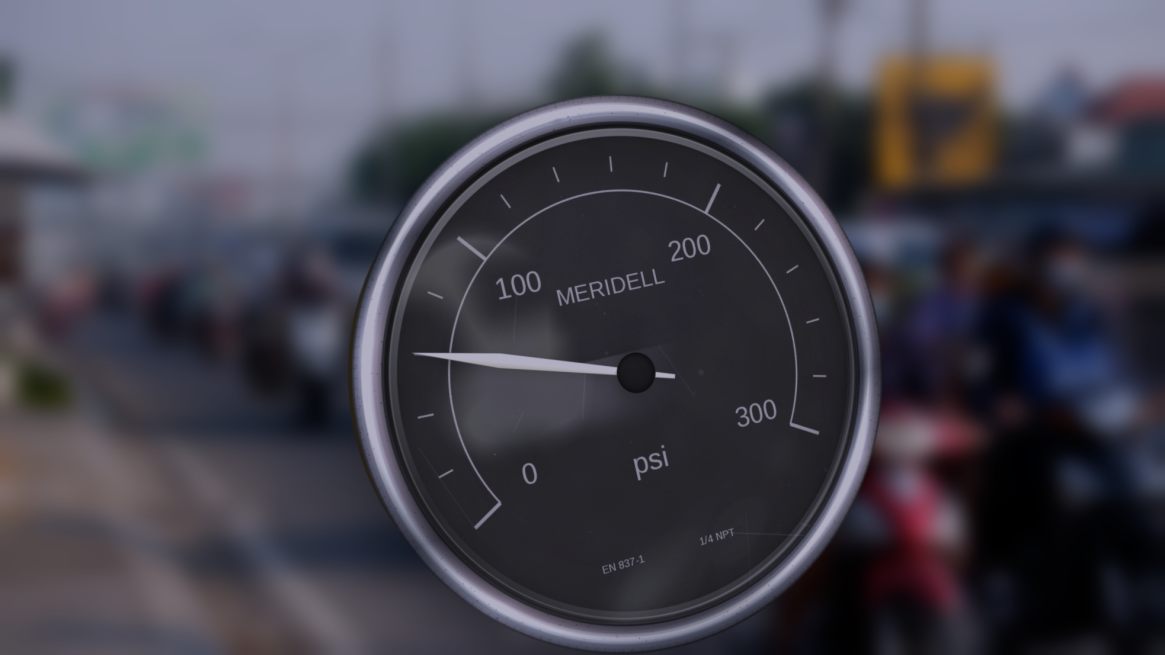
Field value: 60 psi
